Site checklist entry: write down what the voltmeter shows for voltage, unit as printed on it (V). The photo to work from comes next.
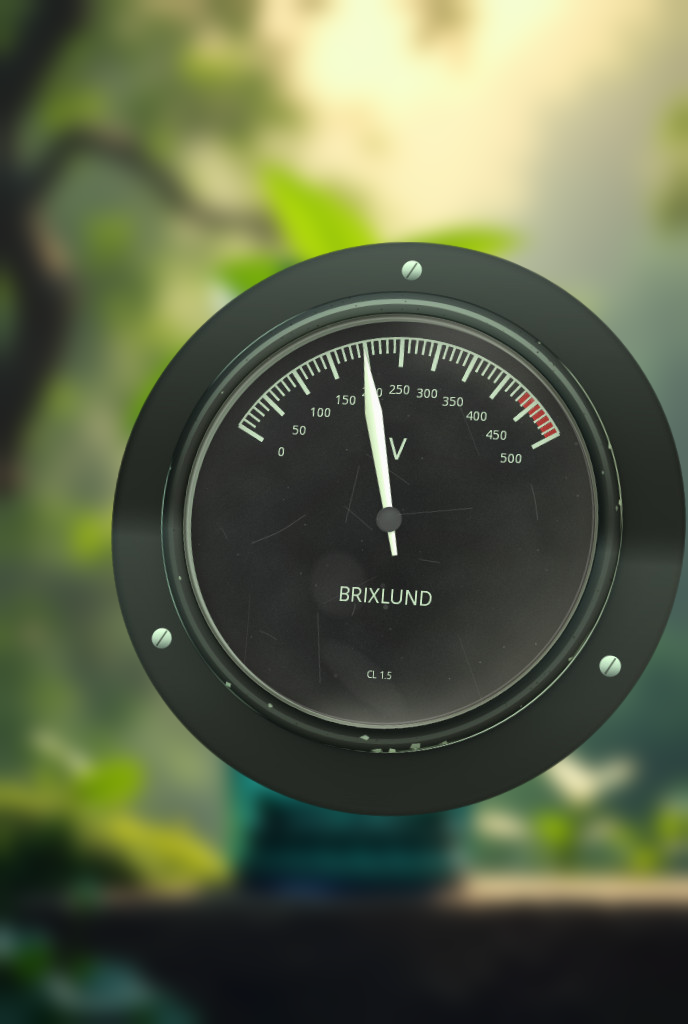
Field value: 200 V
